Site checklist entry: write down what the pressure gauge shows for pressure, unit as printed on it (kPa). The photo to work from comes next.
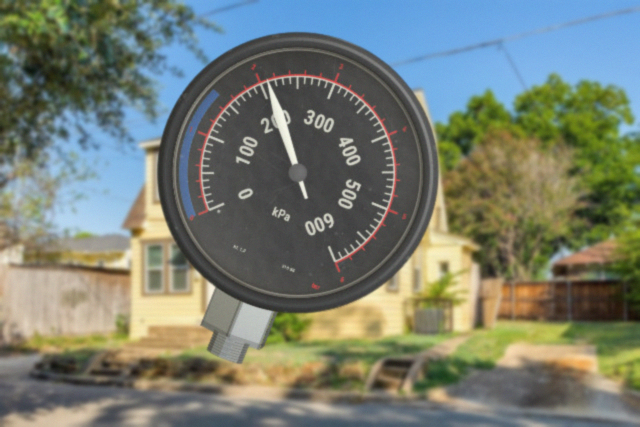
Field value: 210 kPa
